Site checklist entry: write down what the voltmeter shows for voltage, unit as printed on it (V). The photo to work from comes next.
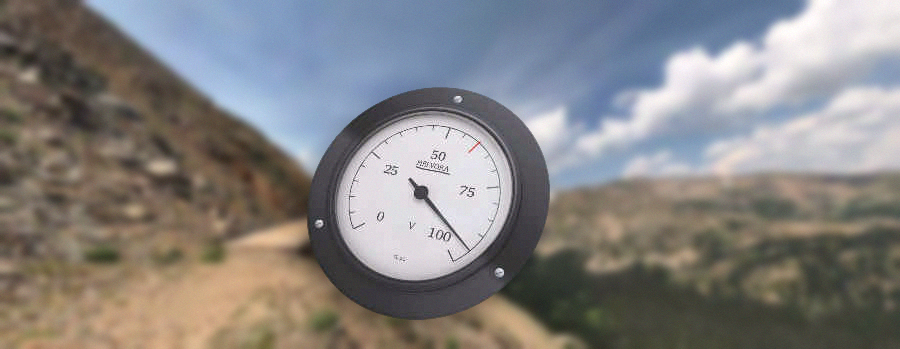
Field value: 95 V
